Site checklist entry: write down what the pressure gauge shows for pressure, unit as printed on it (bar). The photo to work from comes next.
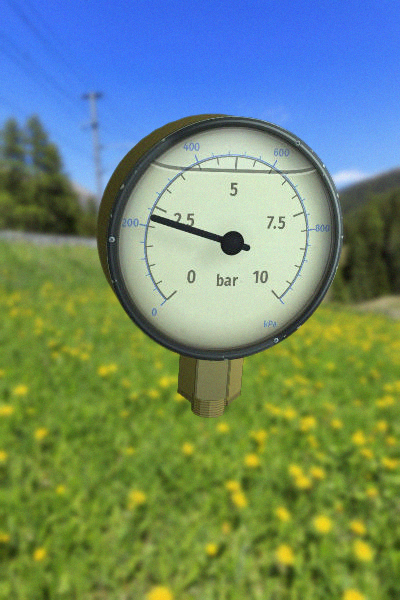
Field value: 2.25 bar
